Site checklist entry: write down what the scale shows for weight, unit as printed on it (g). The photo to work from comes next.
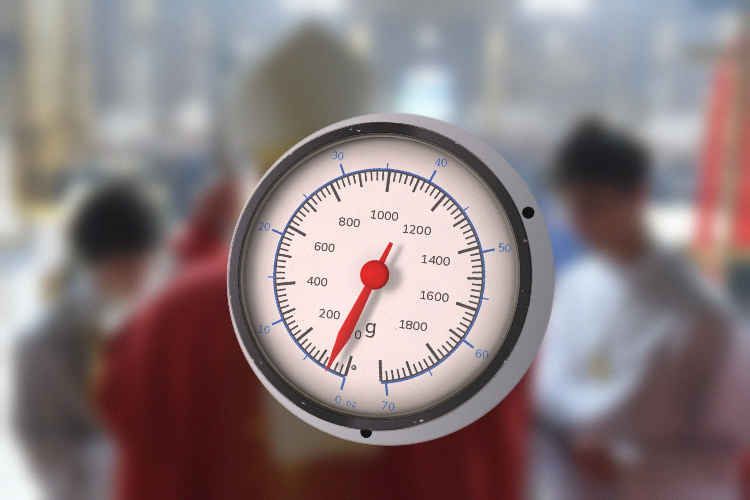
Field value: 60 g
